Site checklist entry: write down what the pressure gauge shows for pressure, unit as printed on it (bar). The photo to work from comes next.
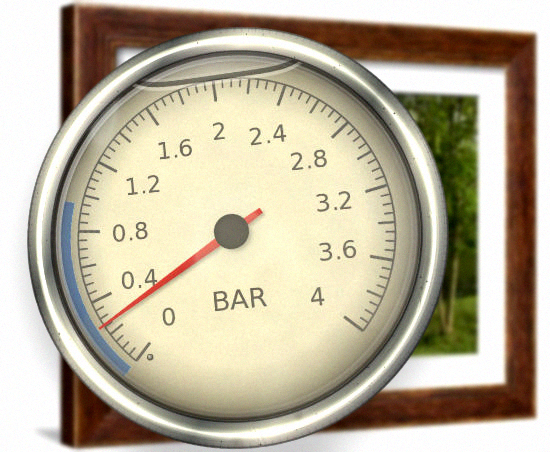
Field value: 0.25 bar
